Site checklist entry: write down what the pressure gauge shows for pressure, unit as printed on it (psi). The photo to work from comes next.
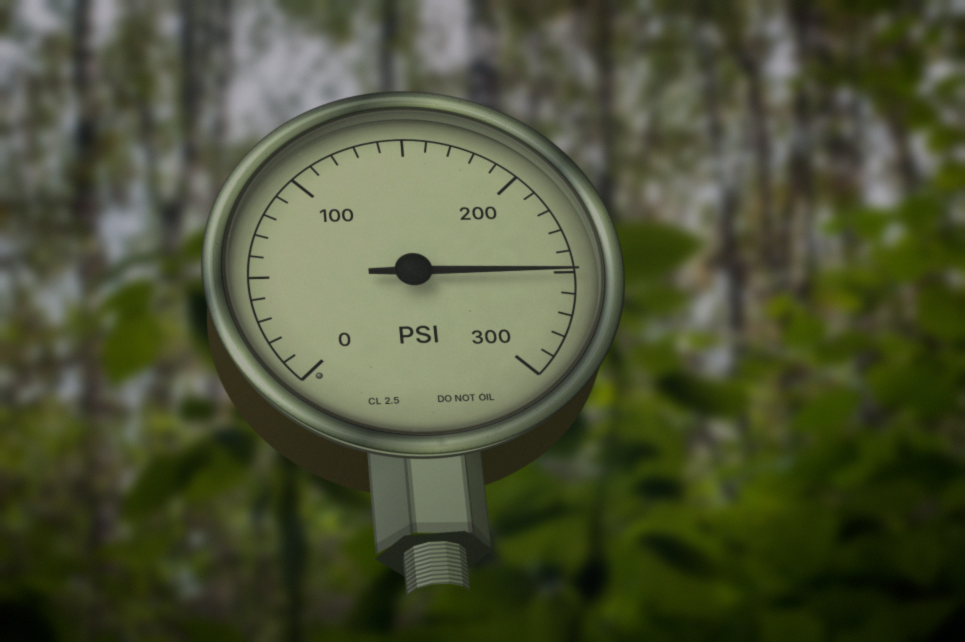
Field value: 250 psi
